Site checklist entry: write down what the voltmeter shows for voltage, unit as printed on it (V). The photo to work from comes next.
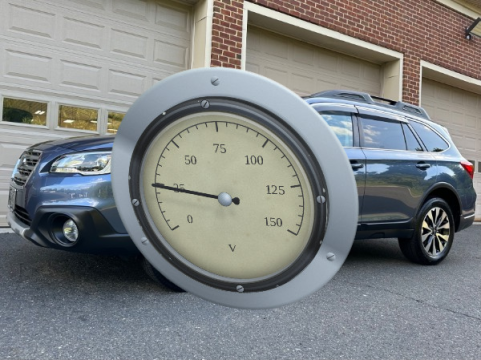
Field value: 25 V
